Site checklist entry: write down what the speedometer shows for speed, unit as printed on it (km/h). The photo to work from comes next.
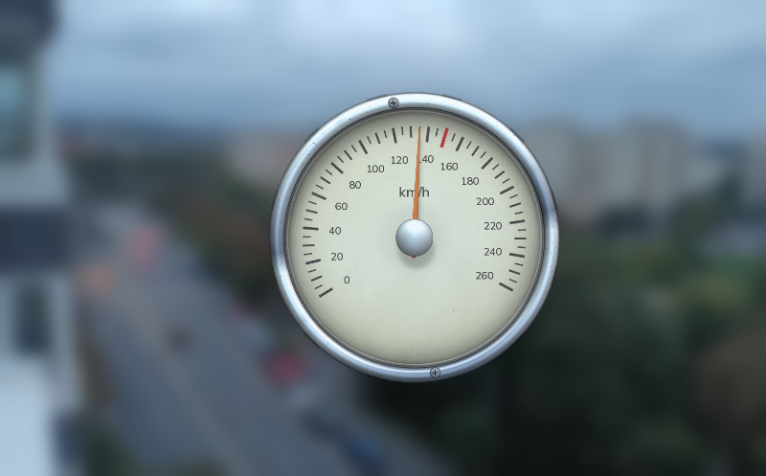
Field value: 135 km/h
